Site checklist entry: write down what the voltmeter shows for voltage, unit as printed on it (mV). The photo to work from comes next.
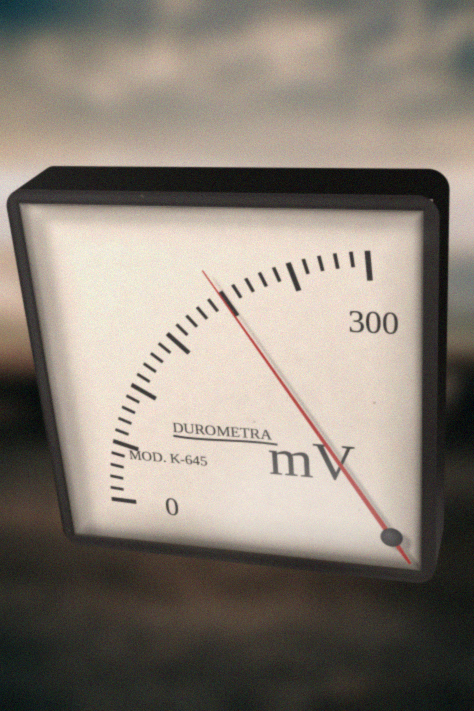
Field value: 200 mV
